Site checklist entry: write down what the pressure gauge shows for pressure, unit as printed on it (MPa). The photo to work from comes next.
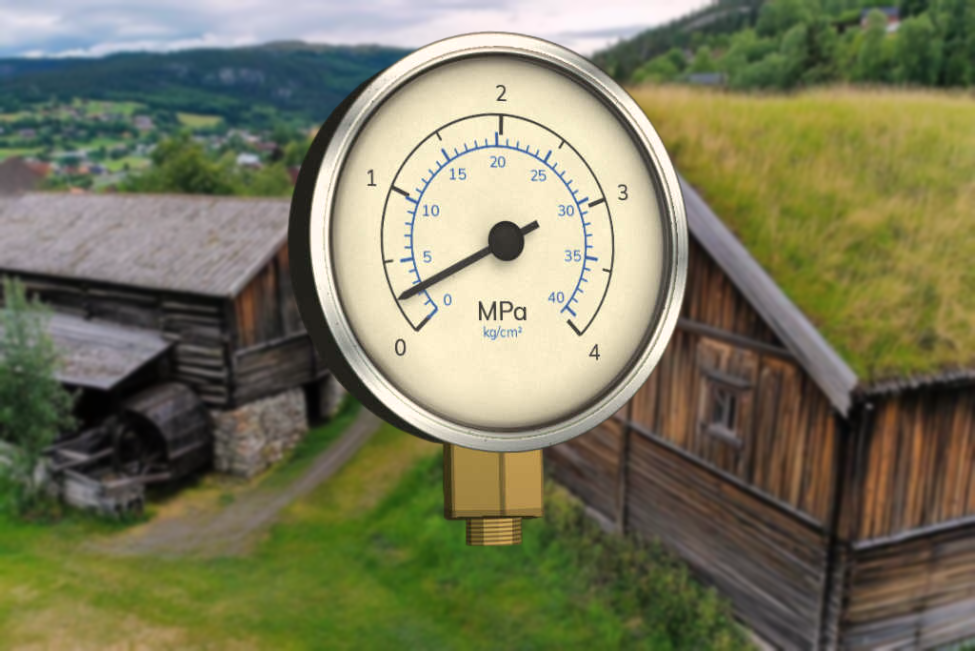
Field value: 0.25 MPa
